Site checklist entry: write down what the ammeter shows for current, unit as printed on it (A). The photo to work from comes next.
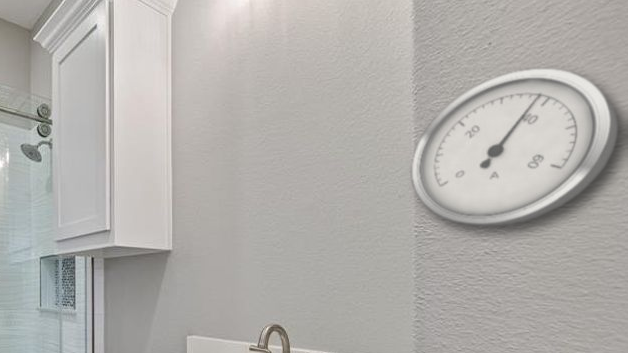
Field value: 38 A
